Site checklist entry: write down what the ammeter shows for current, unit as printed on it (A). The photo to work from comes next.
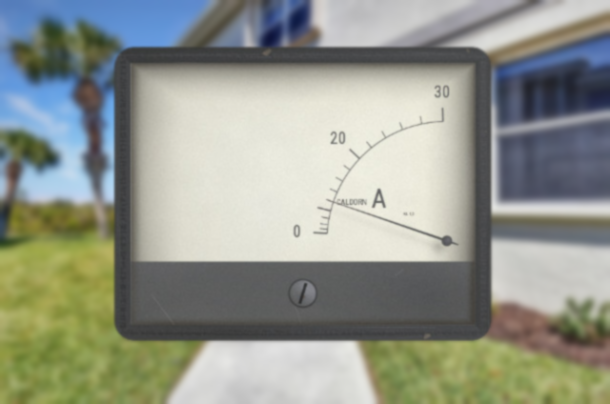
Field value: 12 A
